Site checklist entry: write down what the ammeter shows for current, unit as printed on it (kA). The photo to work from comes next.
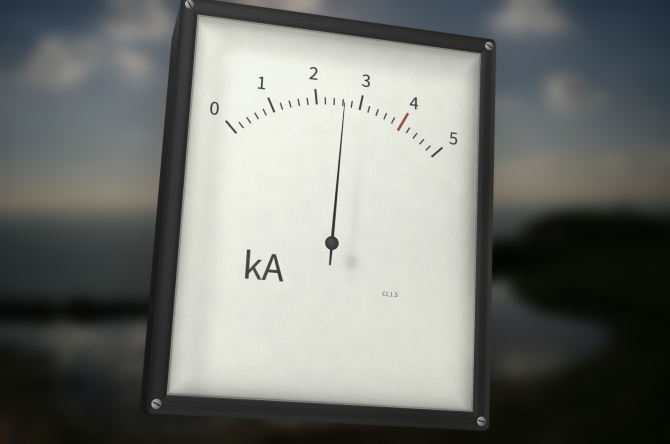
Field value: 2.6 kA
